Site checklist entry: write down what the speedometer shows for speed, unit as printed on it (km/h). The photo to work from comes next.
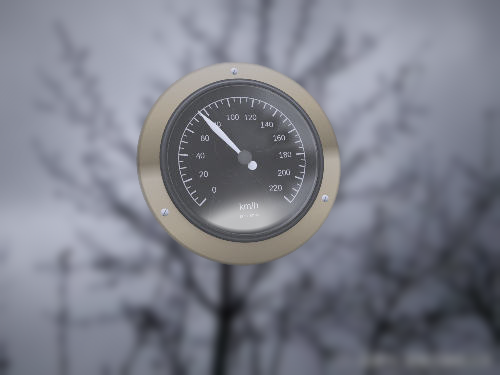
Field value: 75 km/h
